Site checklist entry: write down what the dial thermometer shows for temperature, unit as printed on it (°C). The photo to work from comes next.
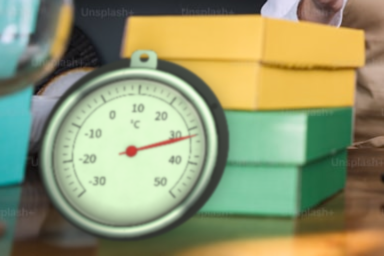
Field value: 32 °C
